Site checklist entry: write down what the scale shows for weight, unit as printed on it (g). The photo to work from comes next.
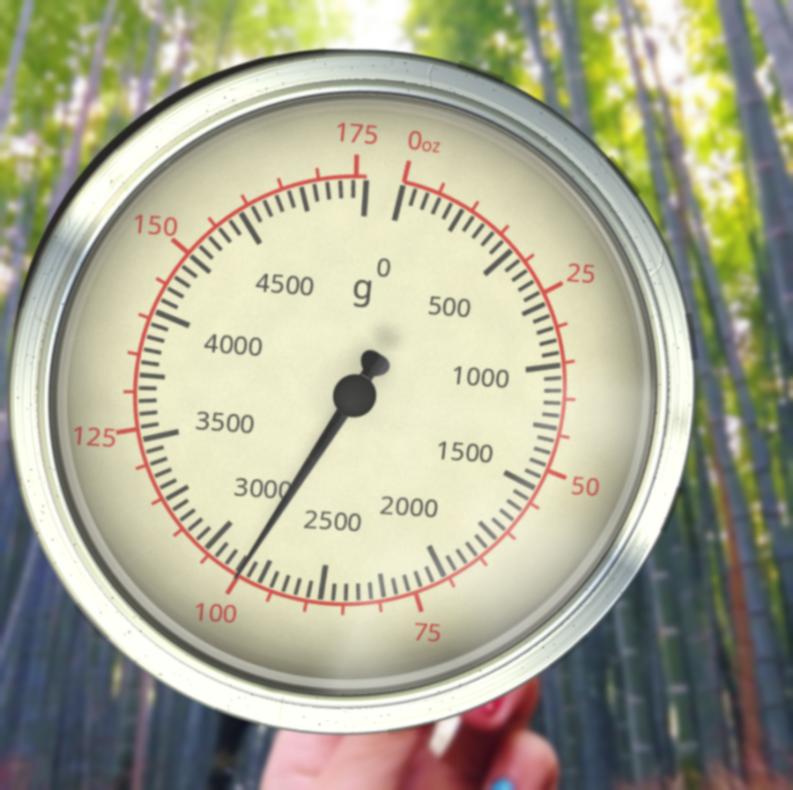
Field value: 2850 g
